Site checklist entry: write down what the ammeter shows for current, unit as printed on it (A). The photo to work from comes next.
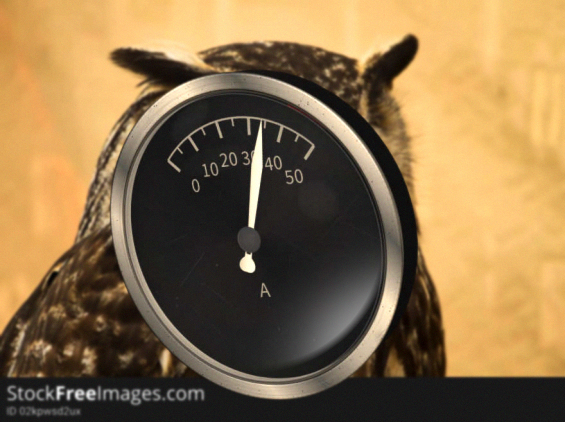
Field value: 35 A
